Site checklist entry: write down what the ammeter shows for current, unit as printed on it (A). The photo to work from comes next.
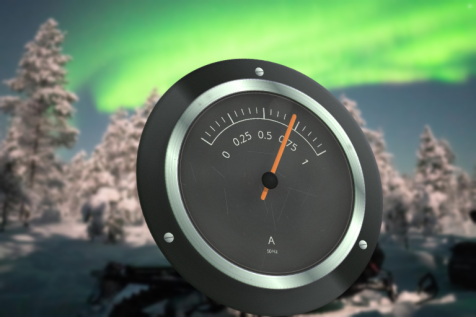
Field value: 0.7 A
